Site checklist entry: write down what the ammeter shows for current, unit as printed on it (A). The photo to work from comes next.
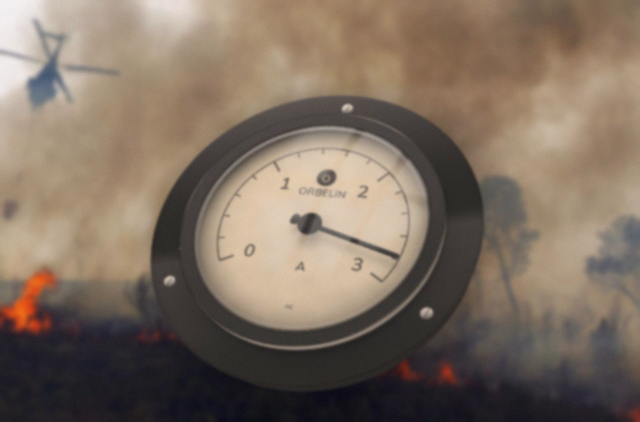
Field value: 2.8 A
